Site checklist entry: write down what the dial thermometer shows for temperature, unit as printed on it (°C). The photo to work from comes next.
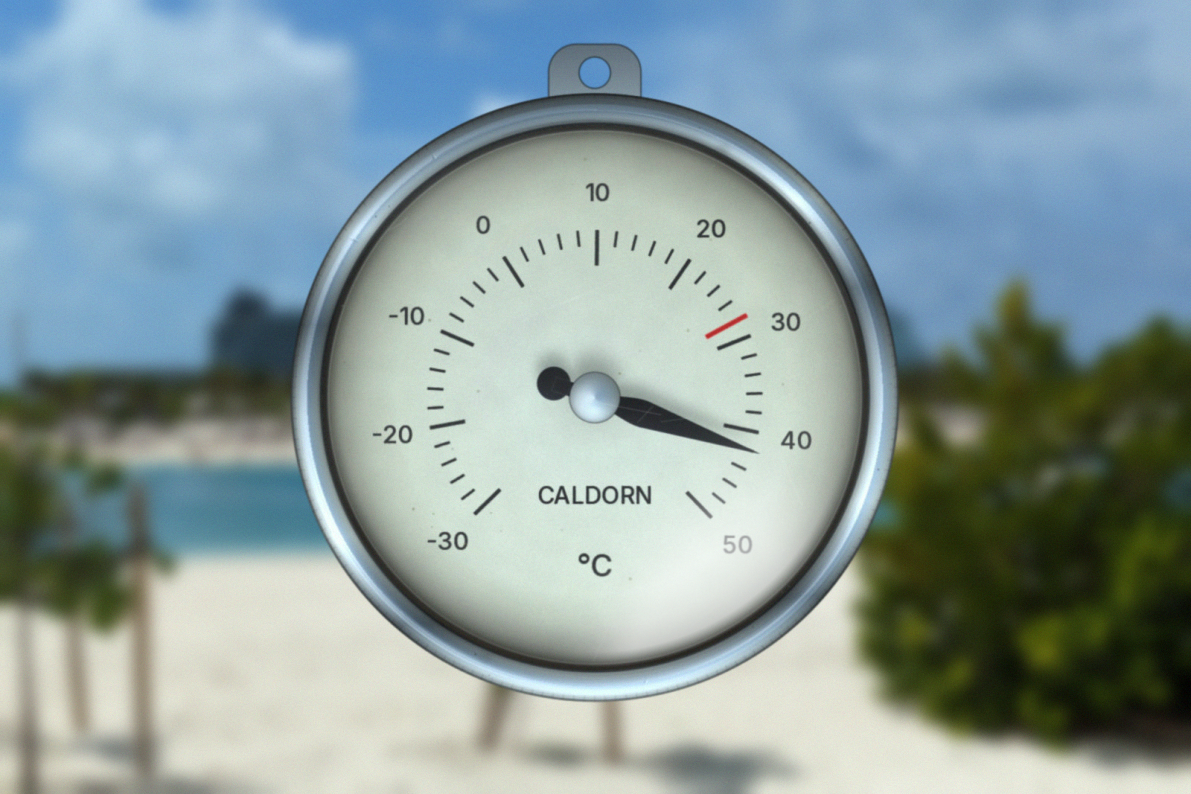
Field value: 42 °C
